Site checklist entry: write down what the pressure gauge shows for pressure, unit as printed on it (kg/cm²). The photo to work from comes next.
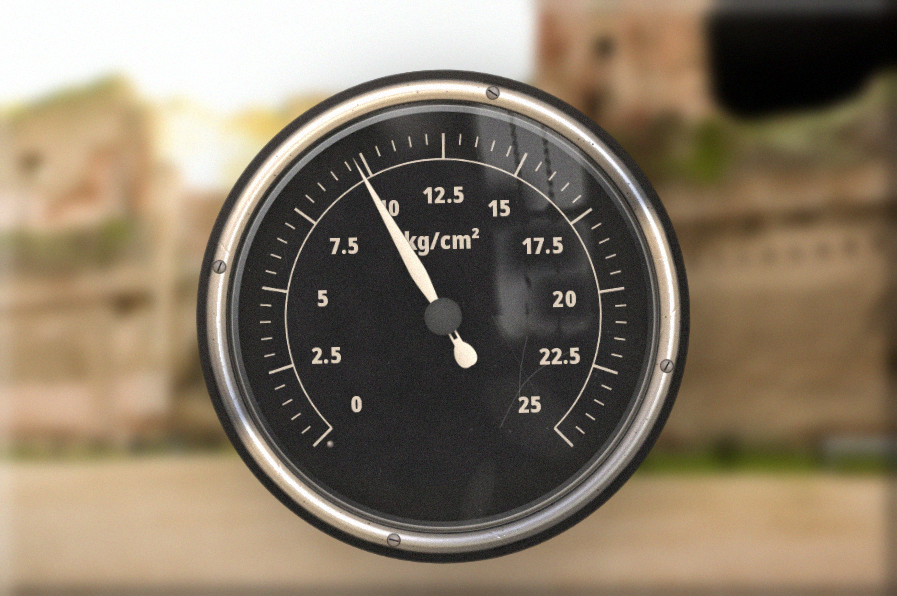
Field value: 9.75 kg/cm²
